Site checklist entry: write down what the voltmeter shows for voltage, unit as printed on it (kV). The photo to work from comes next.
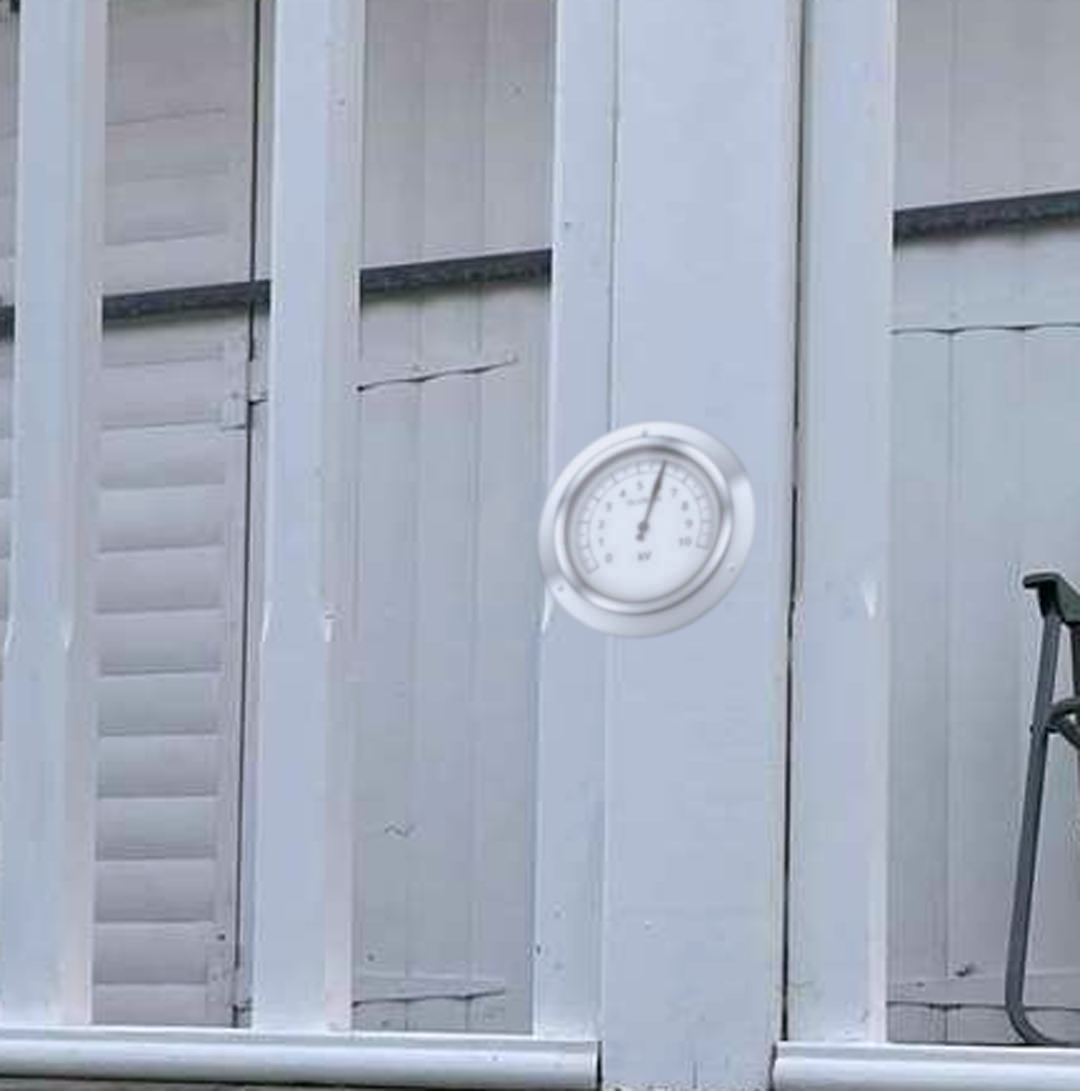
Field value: 6 kV
